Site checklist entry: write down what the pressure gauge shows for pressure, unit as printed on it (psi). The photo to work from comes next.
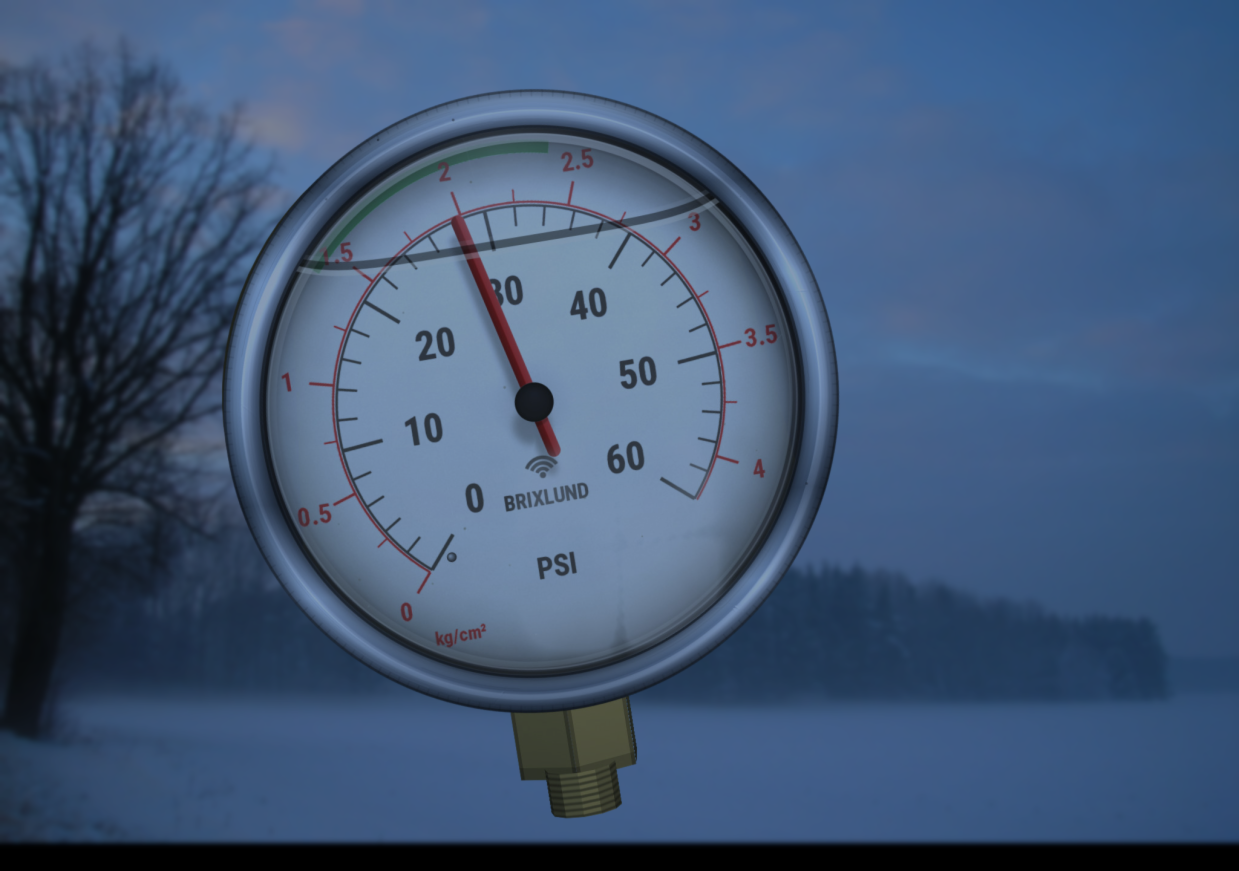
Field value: 28 psi
